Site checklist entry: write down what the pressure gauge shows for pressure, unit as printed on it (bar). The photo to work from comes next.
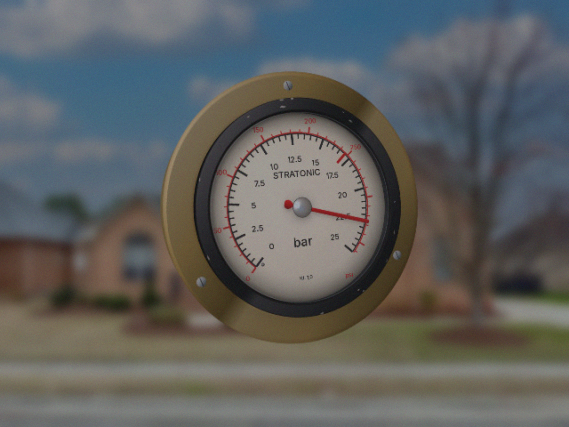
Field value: 22.5 bar
